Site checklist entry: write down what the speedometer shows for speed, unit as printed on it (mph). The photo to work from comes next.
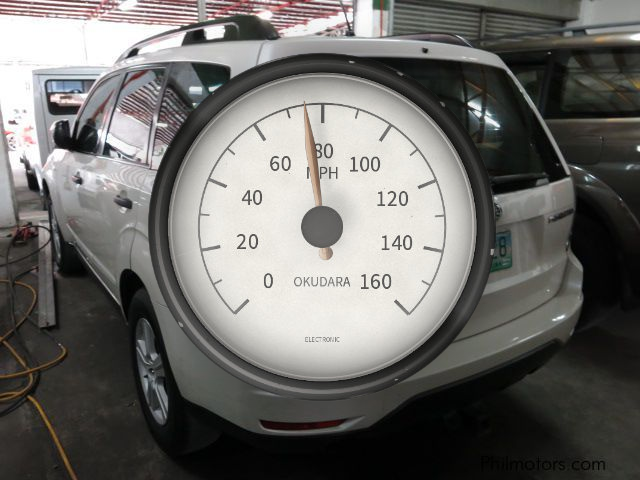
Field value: 75 mph
